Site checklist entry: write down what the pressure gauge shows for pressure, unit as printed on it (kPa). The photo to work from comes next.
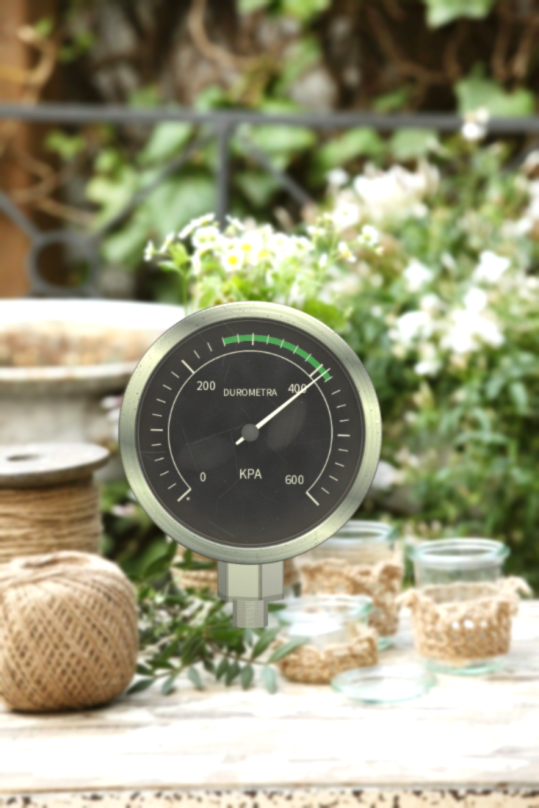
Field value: 410 kPa
